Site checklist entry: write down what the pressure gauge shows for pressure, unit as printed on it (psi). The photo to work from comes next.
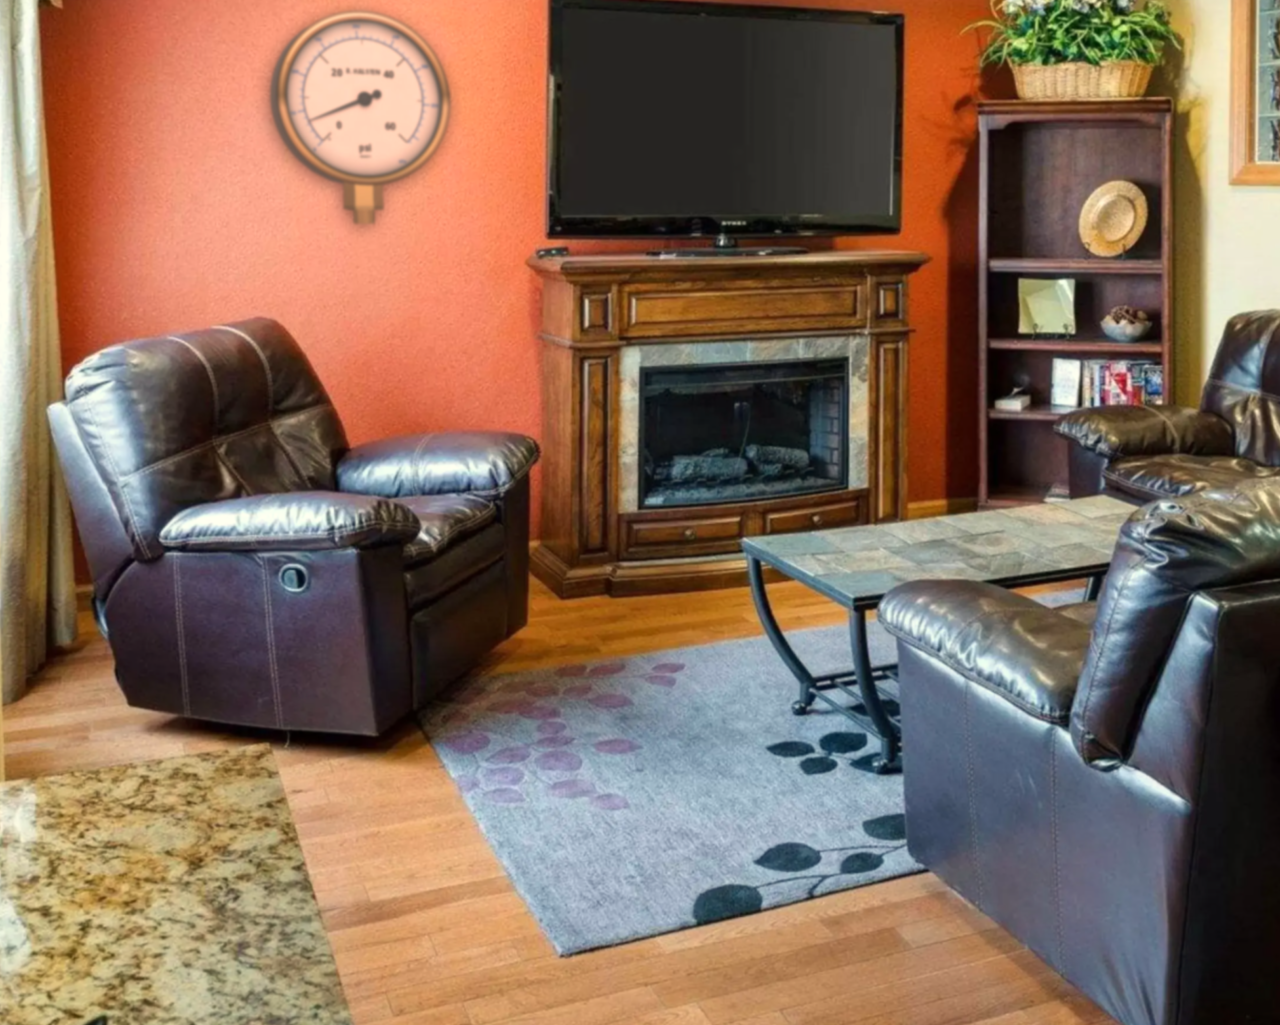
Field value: 5 psi
